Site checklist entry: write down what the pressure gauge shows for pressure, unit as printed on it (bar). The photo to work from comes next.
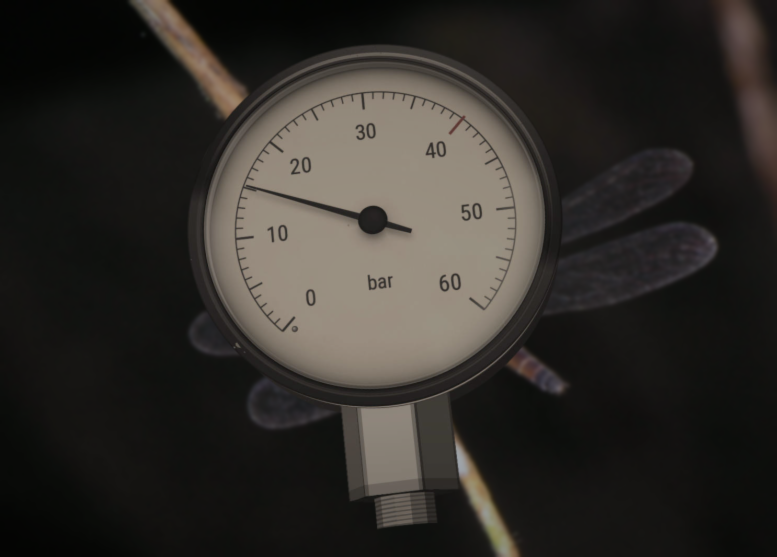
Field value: 15 bar
